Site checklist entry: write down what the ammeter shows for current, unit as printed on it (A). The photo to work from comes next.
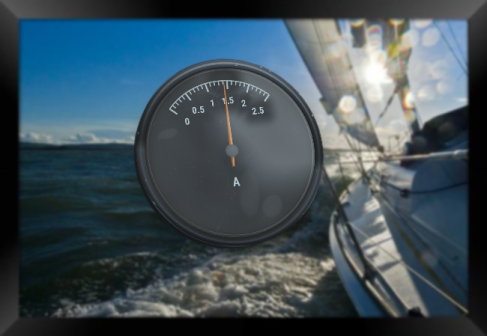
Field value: 1.4 A
